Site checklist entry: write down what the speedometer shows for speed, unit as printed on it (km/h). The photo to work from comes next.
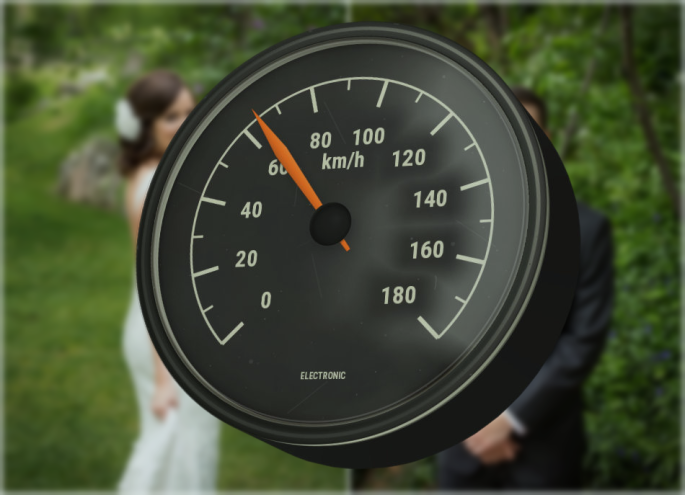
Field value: 65 km/h
